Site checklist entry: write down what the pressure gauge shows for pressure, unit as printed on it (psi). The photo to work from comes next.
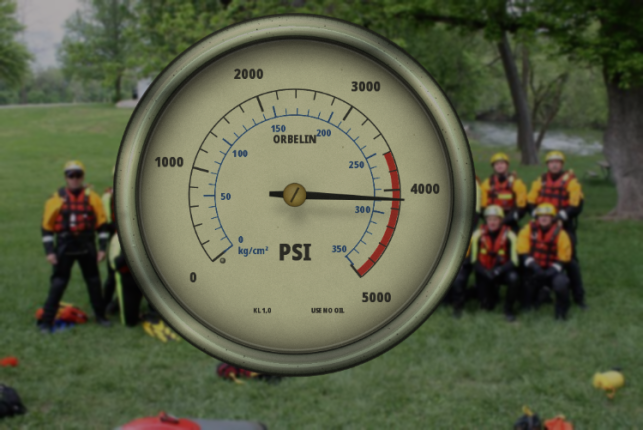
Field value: 4100 psi
